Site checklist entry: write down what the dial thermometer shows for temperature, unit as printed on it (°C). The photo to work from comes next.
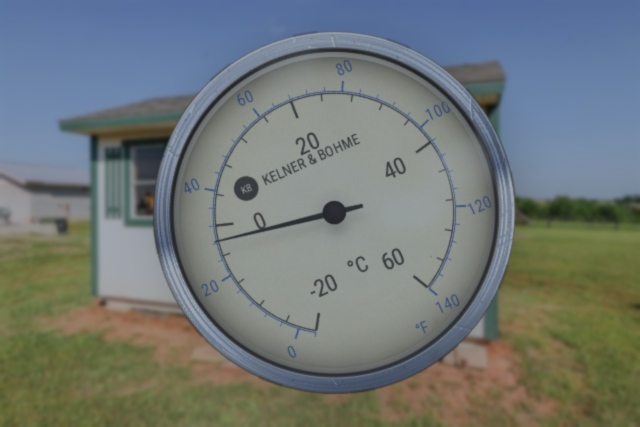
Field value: -2 °C
